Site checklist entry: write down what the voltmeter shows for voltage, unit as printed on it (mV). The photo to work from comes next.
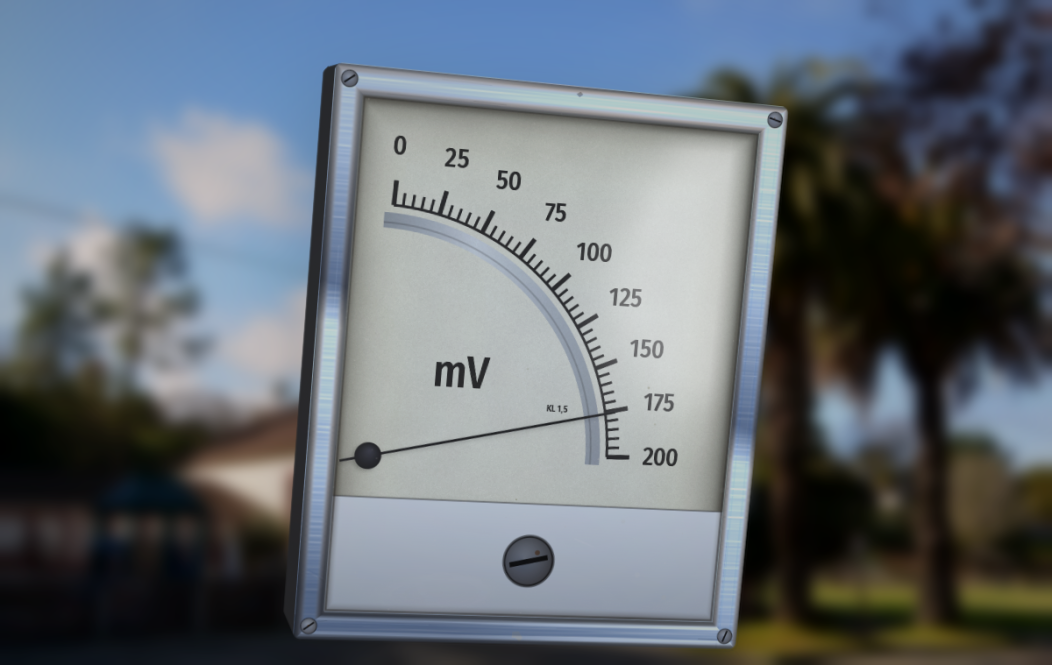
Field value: 175 mV
